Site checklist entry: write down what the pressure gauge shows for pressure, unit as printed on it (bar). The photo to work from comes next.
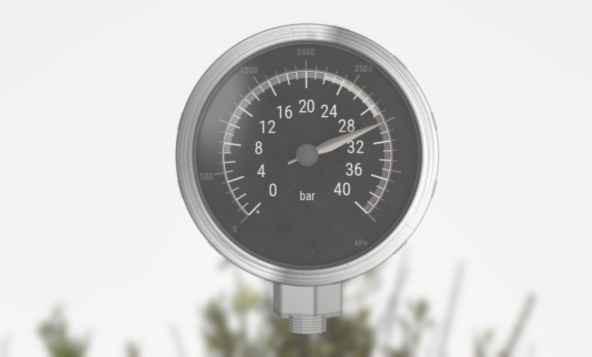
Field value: 30 bar
